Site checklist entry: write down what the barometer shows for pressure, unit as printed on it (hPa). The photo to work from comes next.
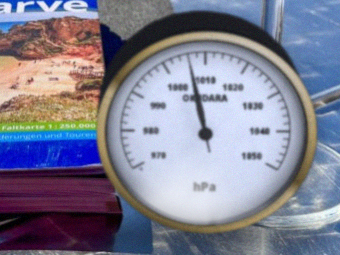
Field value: 1006 hPa
